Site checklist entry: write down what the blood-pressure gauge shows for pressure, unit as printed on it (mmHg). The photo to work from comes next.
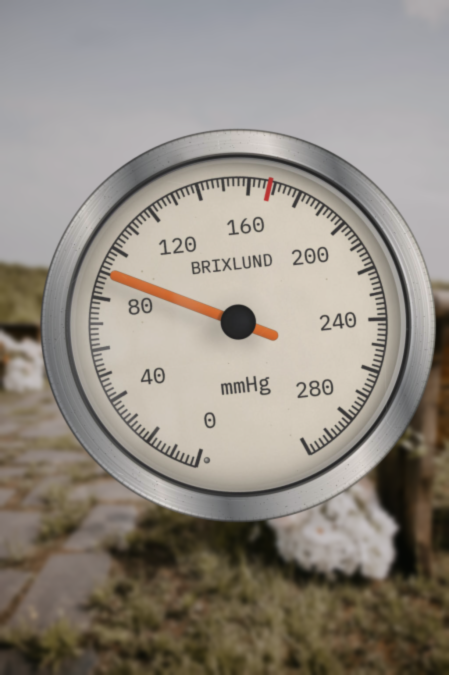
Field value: 90 mmHg
